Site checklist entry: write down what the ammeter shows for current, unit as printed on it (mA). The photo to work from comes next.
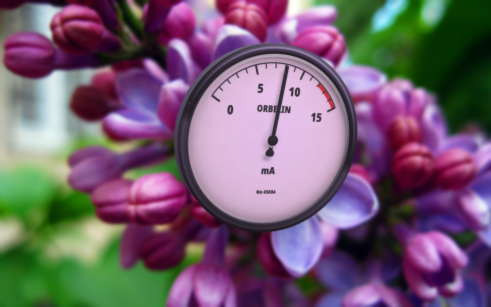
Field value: 8 mA
